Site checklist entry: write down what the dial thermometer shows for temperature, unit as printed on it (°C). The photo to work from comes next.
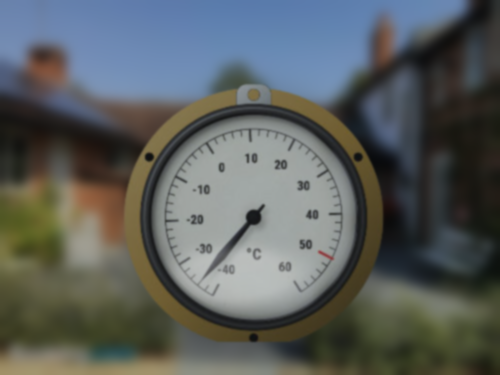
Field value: -36 °C
